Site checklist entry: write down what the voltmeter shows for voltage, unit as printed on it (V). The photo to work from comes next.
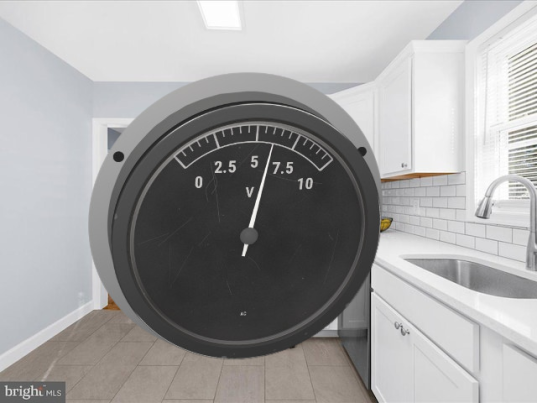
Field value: 6 V
